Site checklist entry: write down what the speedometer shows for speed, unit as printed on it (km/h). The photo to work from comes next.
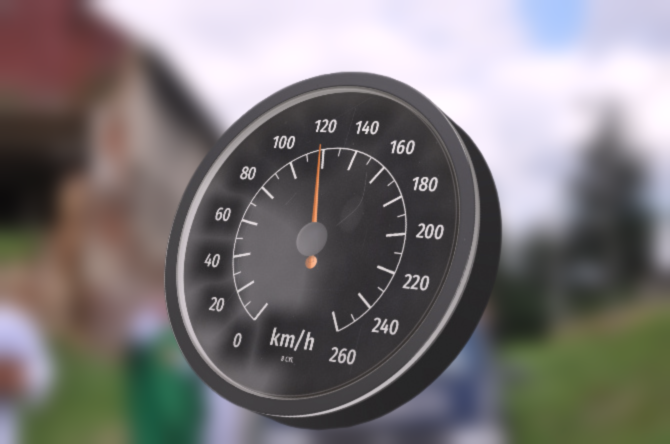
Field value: 120 km/h
